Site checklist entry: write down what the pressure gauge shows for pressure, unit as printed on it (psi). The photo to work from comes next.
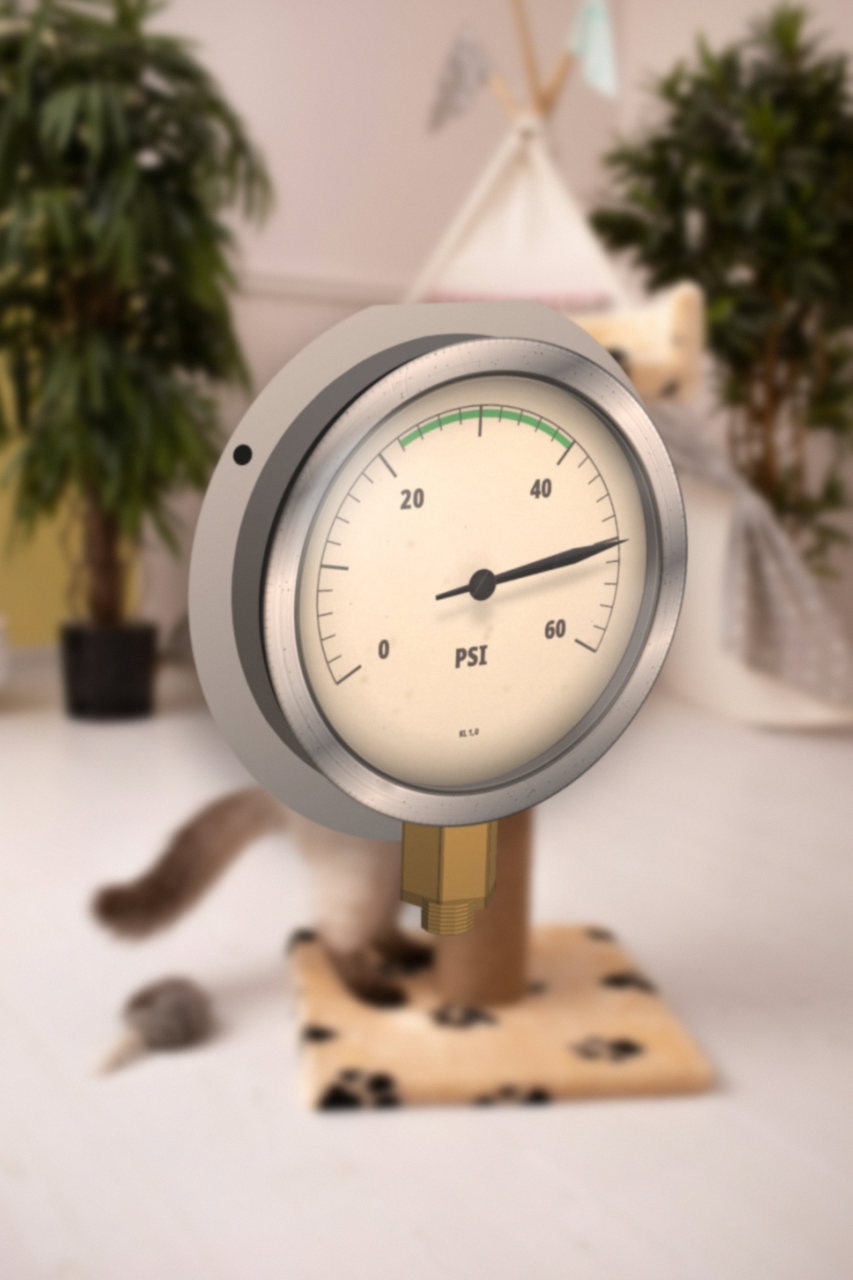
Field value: 50 psi
